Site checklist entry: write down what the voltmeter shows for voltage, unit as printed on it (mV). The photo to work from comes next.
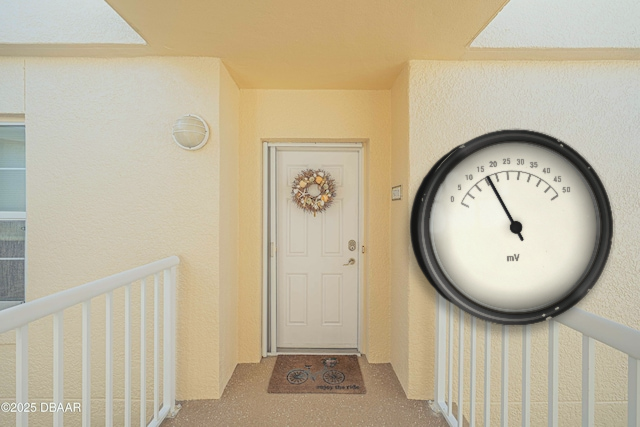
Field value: 15 mV
